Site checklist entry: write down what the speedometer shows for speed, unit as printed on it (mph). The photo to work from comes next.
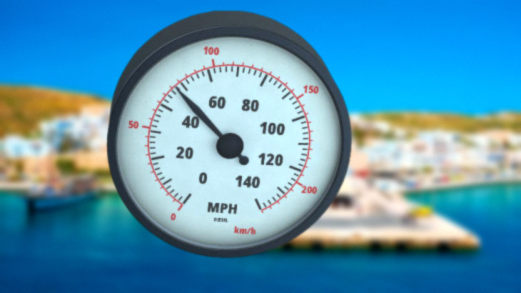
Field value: 48 mph
